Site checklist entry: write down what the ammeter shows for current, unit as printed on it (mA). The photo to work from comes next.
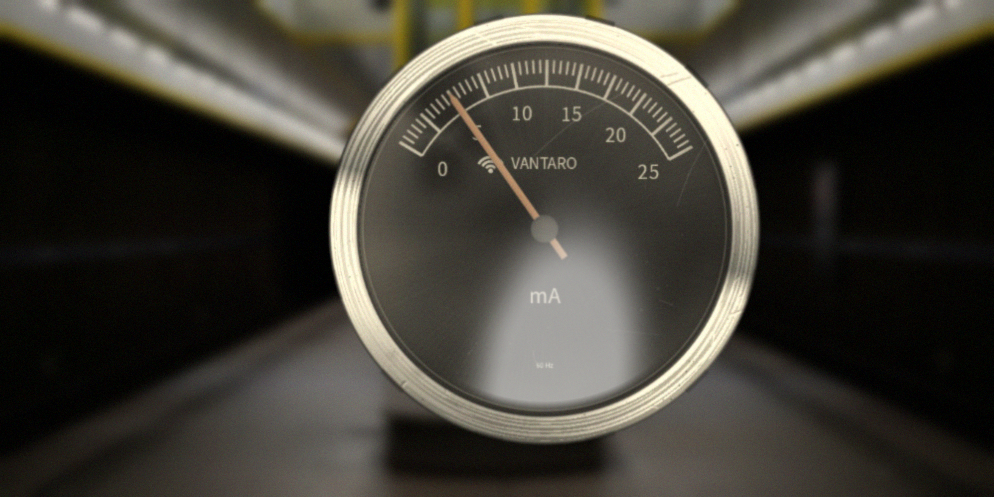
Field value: 5 mA
